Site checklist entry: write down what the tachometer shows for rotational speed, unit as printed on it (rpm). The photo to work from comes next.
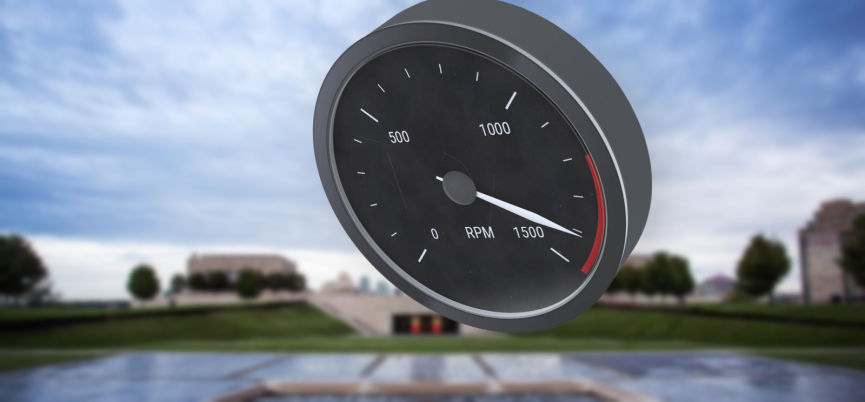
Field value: 1400 rpm
